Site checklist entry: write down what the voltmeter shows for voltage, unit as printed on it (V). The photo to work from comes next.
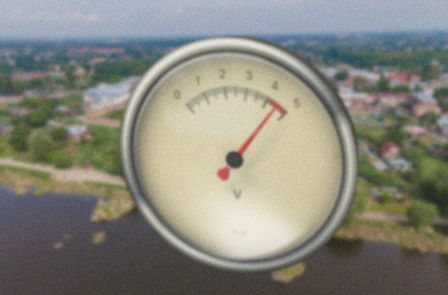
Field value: 4.5 V
